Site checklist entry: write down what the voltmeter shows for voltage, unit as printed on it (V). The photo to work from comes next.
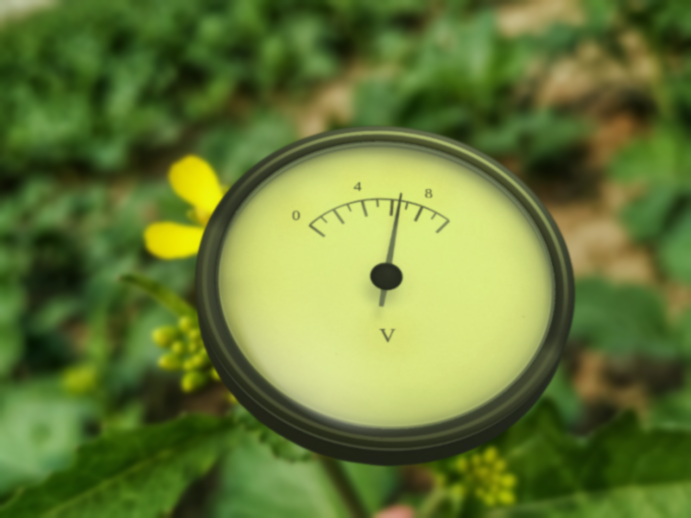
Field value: 6.5 V
